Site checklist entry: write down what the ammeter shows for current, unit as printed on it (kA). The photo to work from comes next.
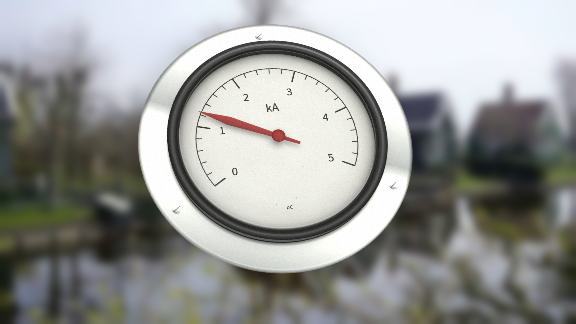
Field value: 1.2 kA
